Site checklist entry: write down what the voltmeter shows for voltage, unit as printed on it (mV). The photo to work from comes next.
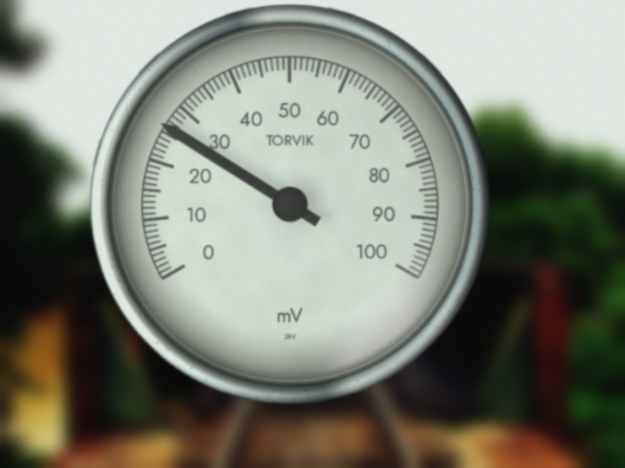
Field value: 26 mV
